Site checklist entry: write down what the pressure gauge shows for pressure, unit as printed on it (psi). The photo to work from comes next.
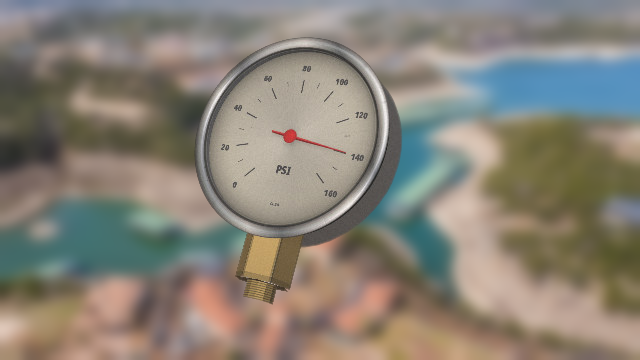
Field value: 140 psi
